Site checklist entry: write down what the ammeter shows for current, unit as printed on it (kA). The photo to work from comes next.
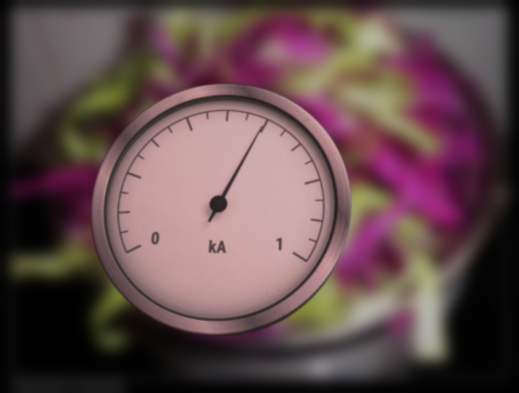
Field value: 0.6 kA
